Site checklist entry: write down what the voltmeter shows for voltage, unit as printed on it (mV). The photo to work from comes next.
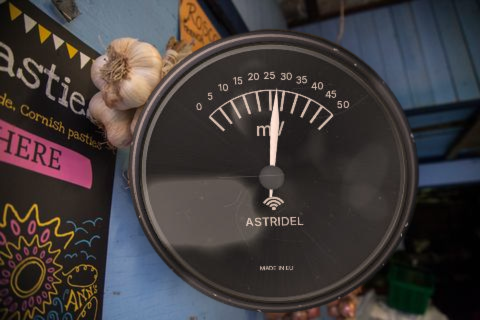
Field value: 27.5 mV
